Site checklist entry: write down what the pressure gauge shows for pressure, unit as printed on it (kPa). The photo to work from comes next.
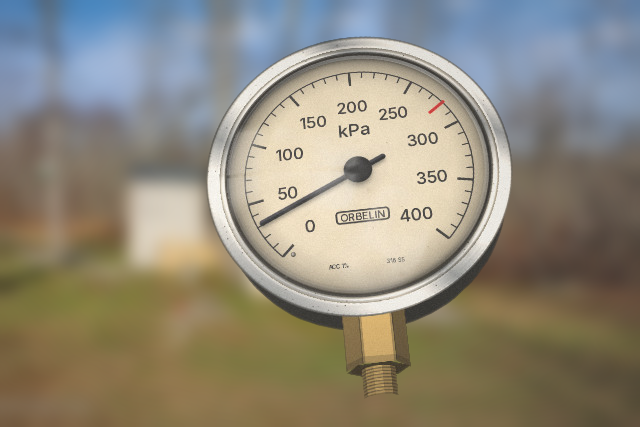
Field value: 30 kPa
